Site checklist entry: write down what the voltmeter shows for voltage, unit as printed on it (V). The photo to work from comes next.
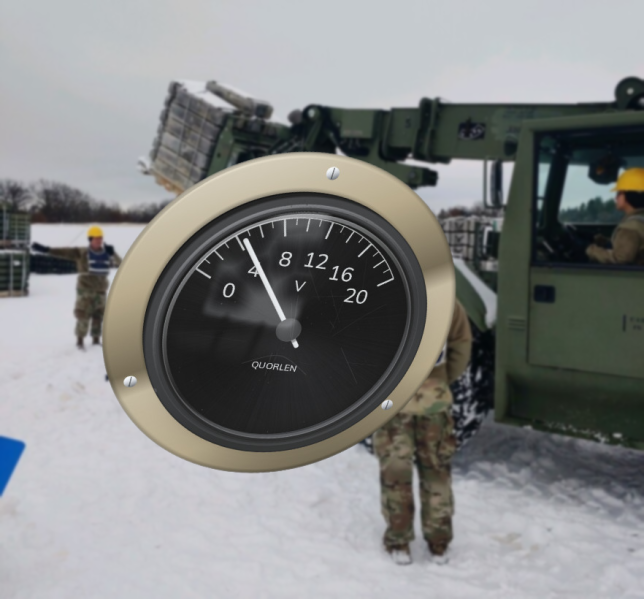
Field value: 4.5 V
